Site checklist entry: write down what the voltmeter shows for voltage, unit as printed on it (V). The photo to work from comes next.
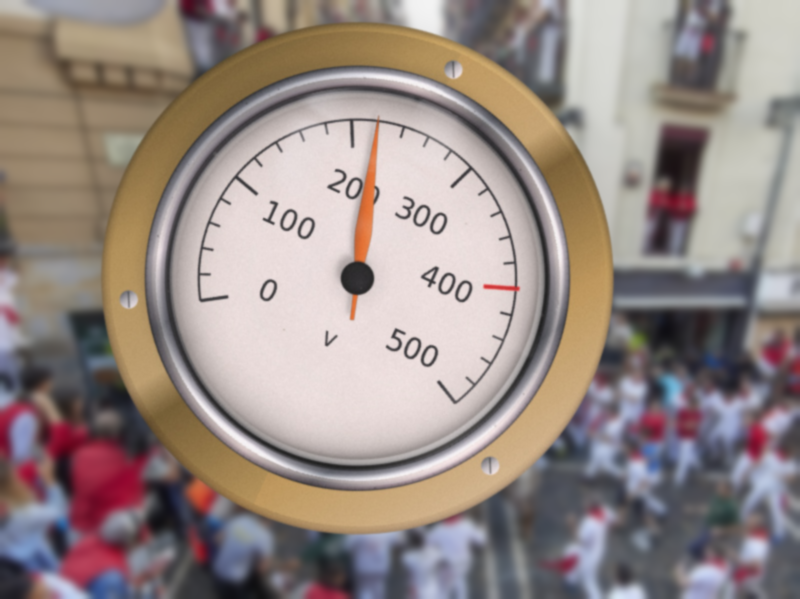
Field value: 220 V
